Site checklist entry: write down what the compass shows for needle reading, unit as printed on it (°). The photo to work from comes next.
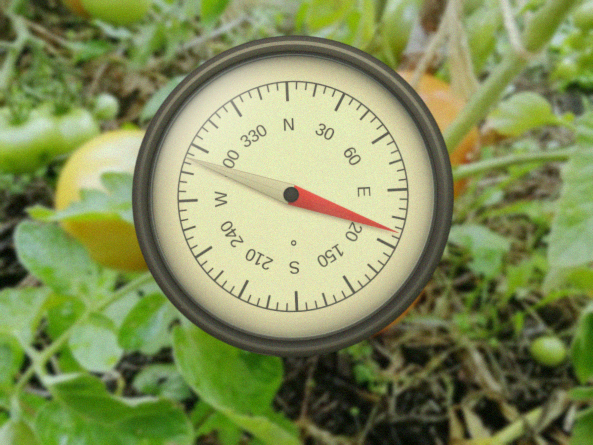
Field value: 112.5 °
